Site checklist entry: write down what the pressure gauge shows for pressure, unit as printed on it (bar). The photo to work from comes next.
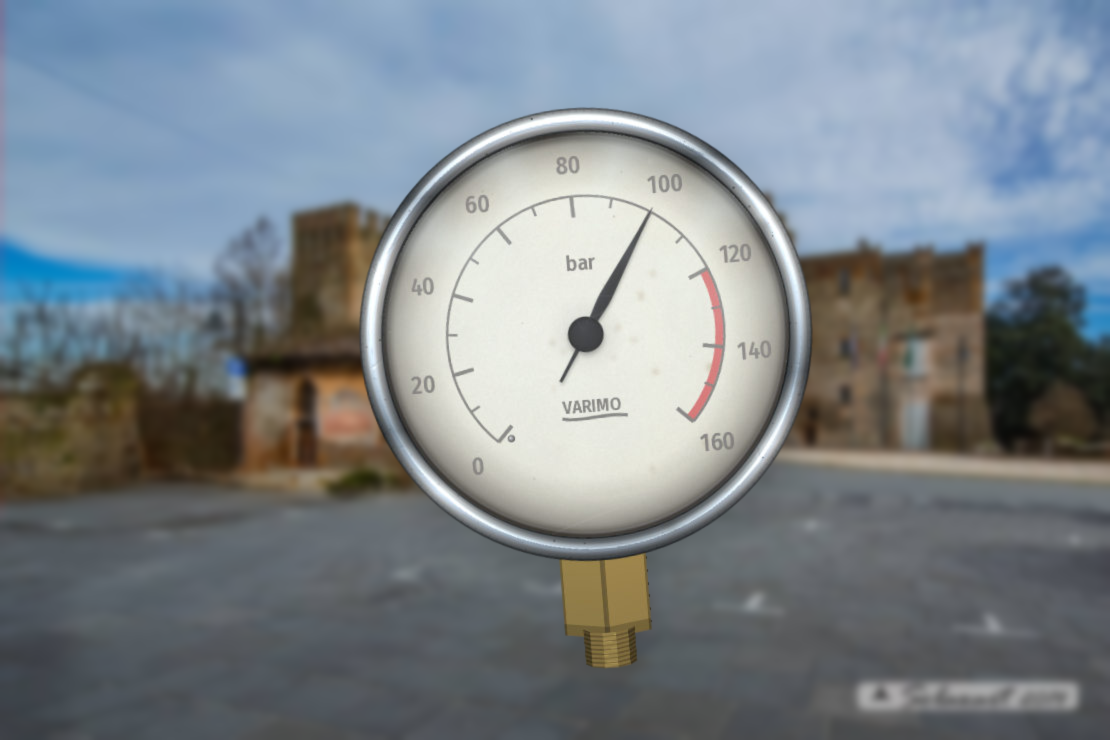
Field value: 100 bar
